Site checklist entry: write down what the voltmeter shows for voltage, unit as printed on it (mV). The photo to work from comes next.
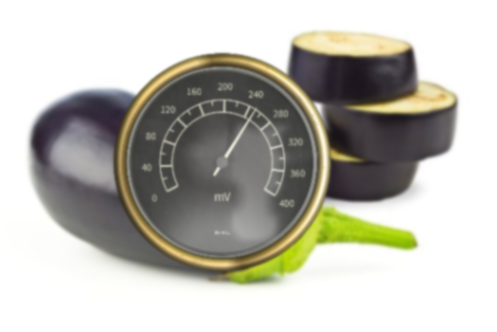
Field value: 250 mV
